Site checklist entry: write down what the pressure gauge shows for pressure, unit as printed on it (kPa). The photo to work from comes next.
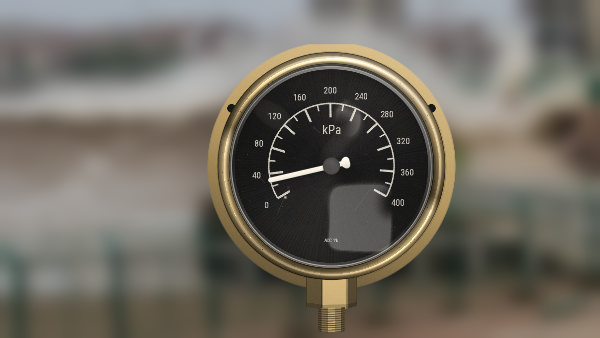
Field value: 30 kPa
